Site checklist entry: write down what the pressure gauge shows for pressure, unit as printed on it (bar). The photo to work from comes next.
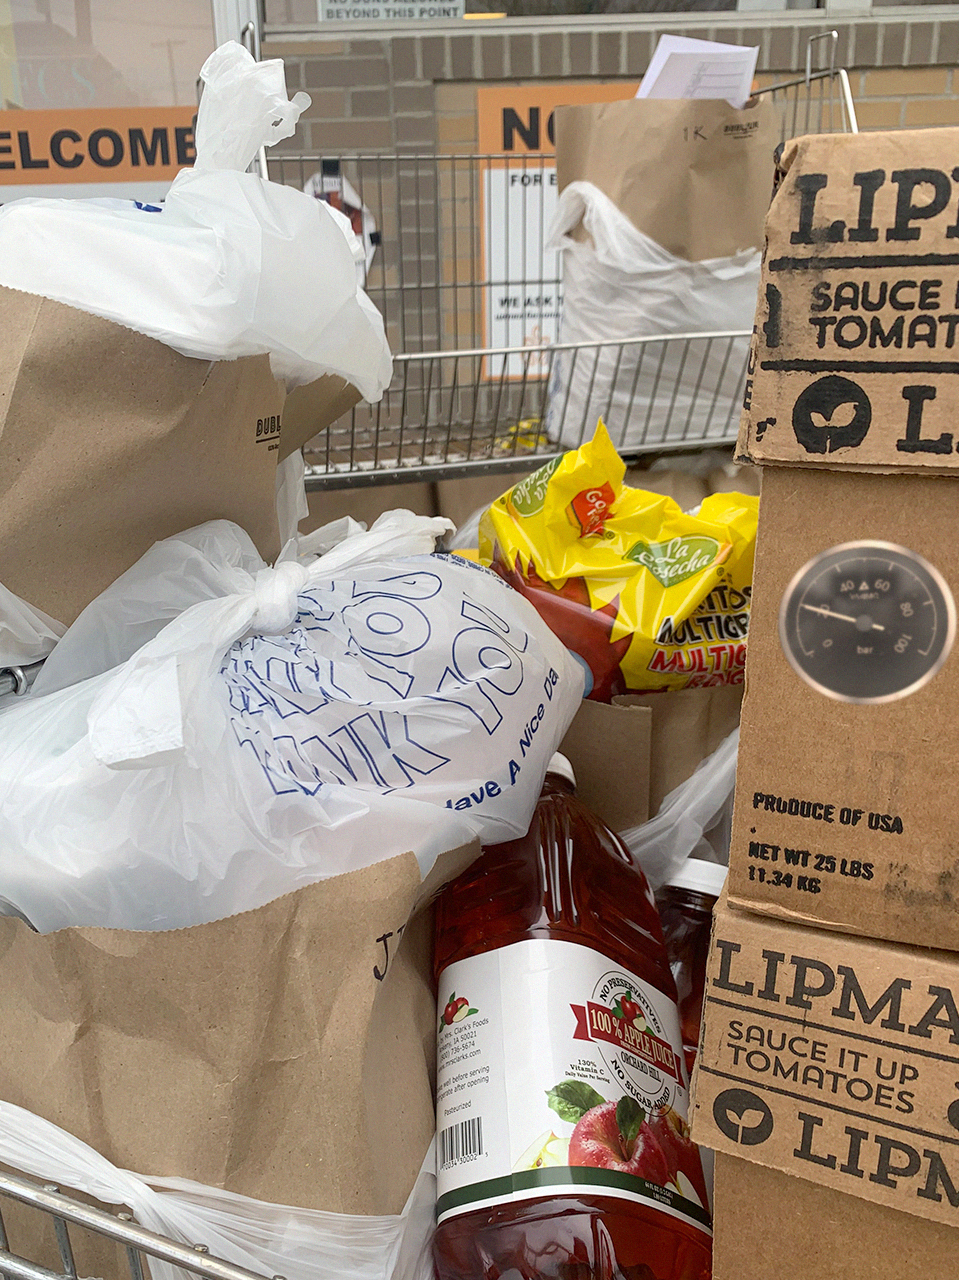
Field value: 20 bar
